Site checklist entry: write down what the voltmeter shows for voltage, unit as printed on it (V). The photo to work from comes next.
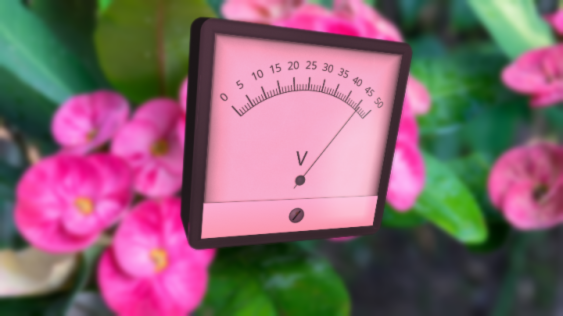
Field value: 45 V
